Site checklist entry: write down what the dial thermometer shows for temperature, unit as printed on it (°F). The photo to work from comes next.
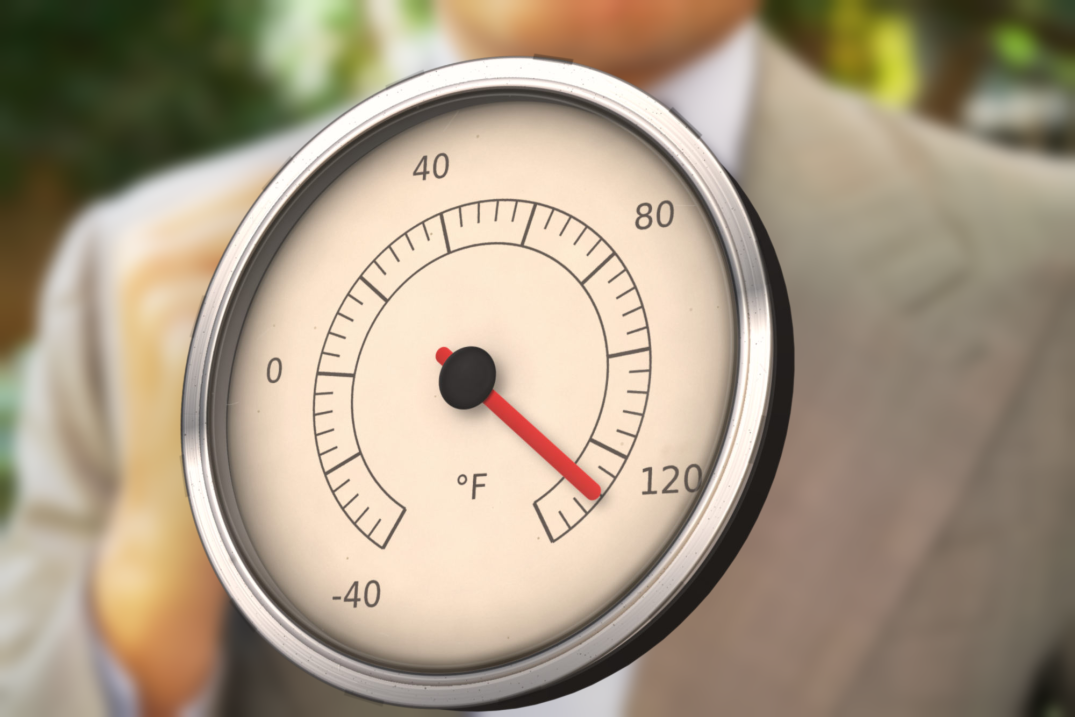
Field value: 128 °F
